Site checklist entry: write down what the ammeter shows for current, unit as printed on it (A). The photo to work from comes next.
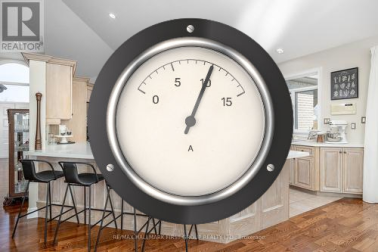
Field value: 10 A
